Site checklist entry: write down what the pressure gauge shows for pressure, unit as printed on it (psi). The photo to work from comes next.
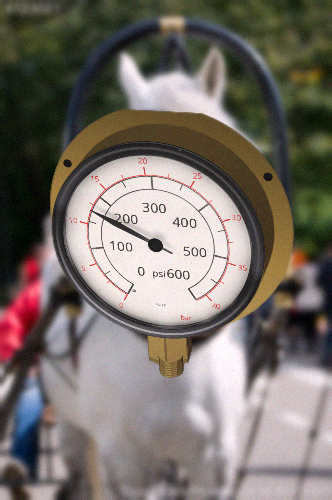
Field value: 175 psi
